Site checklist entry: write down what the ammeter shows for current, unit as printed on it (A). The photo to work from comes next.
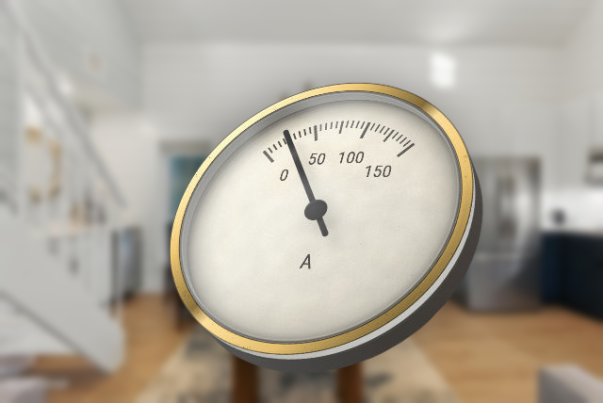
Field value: 25 A
